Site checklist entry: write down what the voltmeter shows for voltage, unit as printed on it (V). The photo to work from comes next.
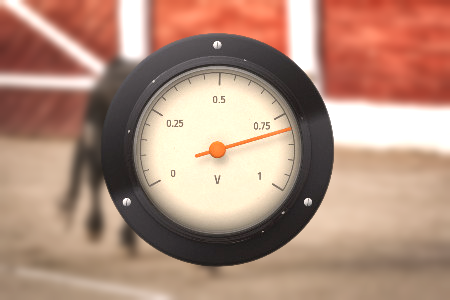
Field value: 0.8 V
